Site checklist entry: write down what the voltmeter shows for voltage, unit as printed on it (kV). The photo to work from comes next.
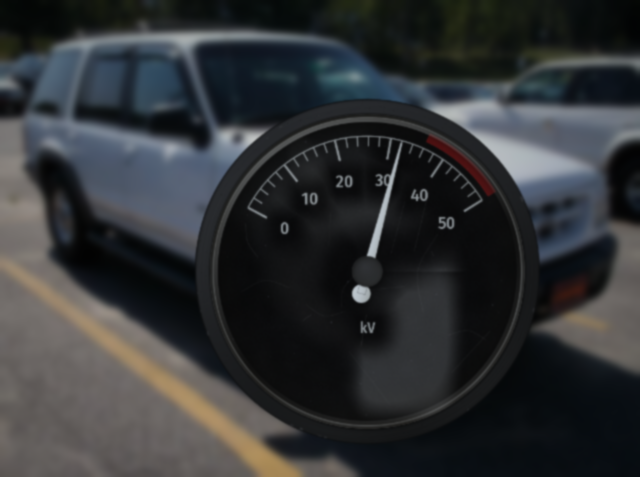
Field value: 32 kV
